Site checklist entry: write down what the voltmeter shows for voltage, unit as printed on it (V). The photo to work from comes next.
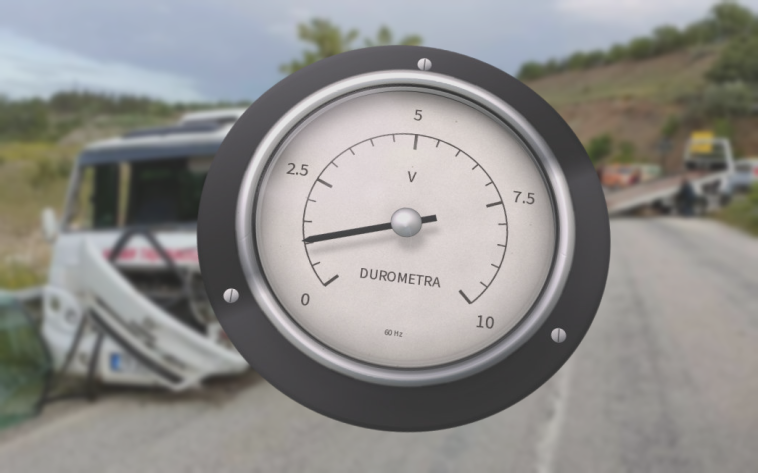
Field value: 1 V
